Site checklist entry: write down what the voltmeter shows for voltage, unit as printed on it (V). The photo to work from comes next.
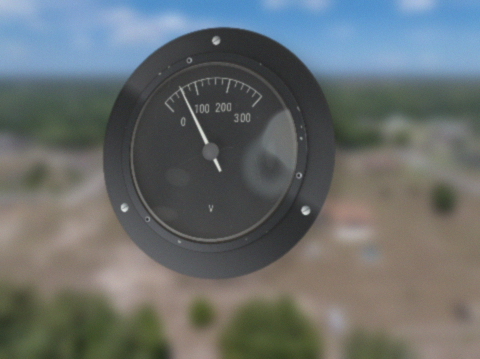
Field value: 60 V
